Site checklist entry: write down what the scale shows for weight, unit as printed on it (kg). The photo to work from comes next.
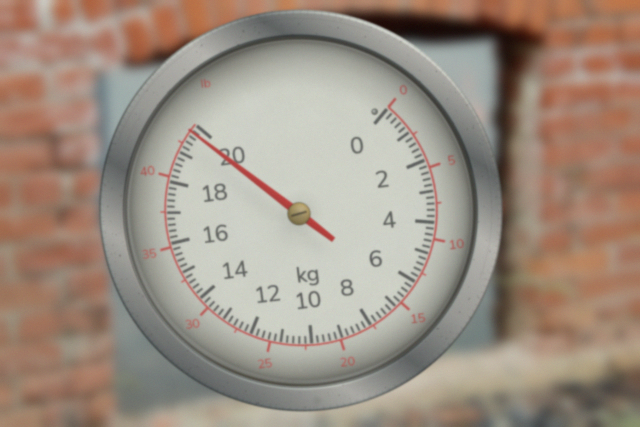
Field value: 19.8 kg
